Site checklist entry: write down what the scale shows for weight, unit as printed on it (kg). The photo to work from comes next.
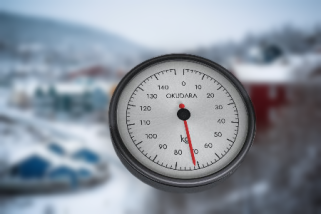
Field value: 72 kg
